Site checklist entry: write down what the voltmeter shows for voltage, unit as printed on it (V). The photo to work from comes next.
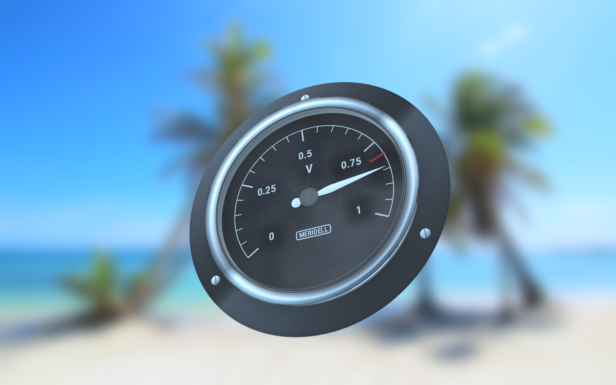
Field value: 0.85 V
